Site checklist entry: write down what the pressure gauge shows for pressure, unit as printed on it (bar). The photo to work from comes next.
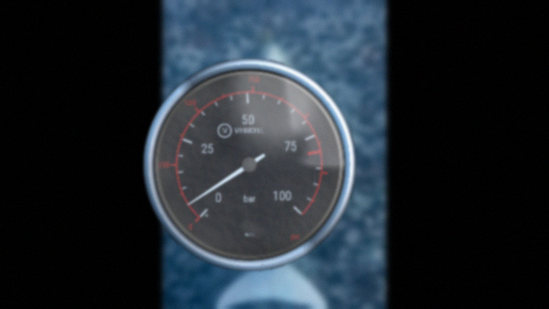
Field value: 5 bar
